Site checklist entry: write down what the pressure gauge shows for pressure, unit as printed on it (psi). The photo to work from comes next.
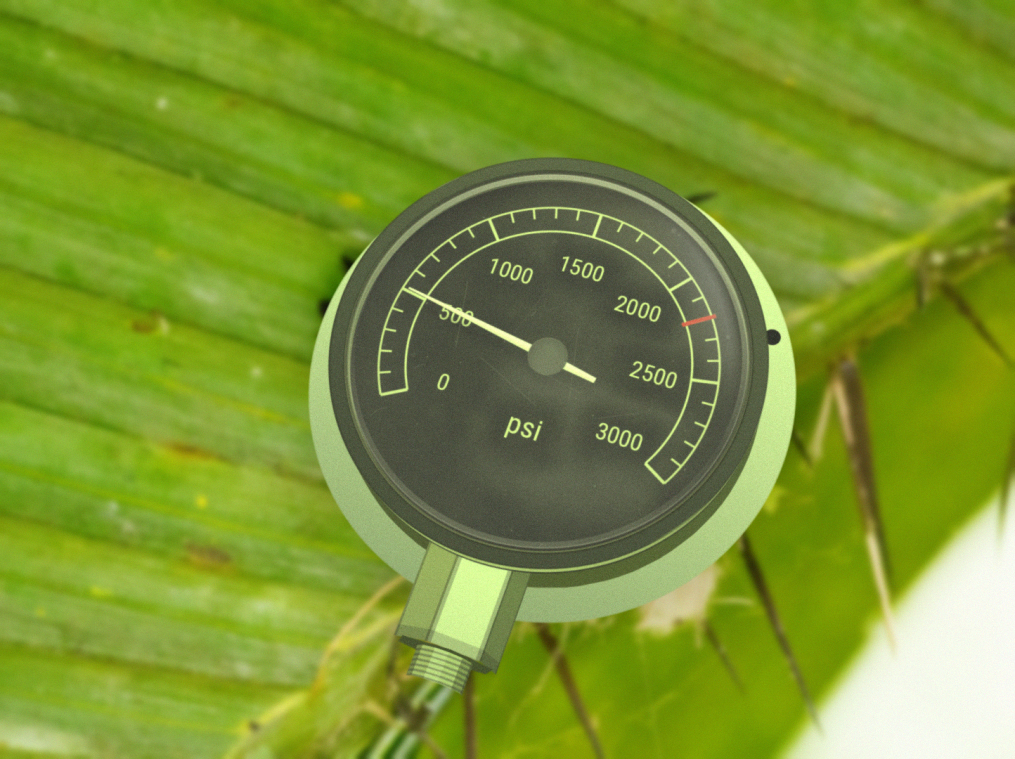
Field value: 500 psi
